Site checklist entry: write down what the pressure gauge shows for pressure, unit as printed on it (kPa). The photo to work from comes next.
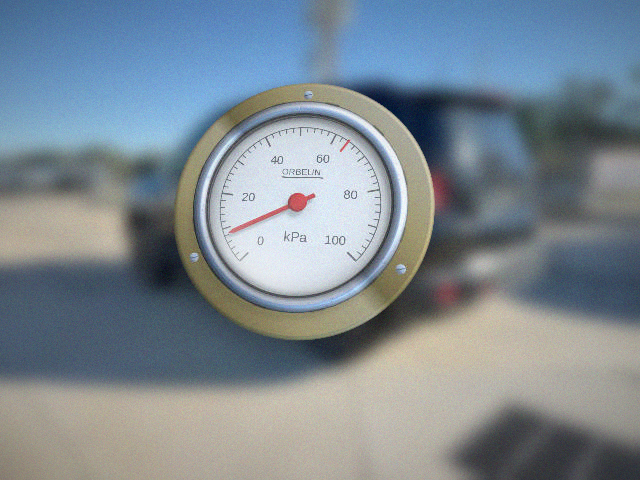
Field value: 8 kPa
